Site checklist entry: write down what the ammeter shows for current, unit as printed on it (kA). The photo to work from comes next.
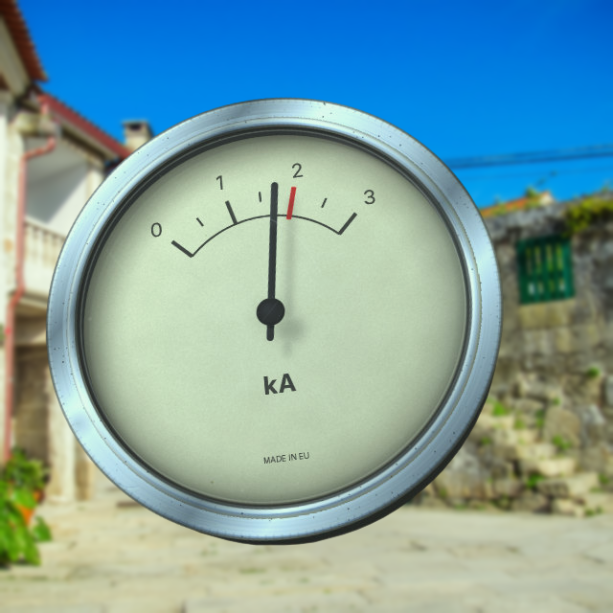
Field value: 1.75 kA
